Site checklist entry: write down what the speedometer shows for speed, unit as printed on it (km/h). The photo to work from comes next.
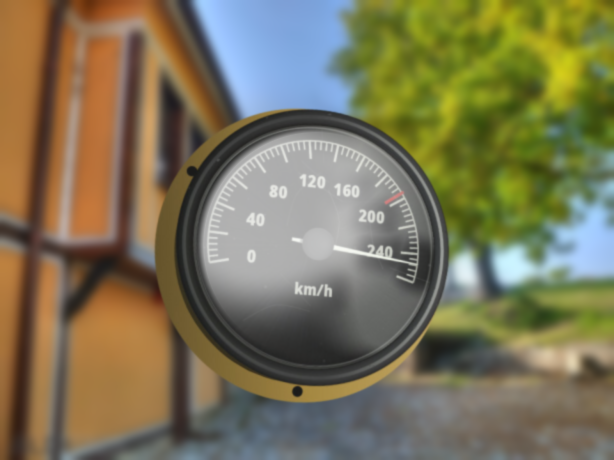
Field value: 248 km/h
